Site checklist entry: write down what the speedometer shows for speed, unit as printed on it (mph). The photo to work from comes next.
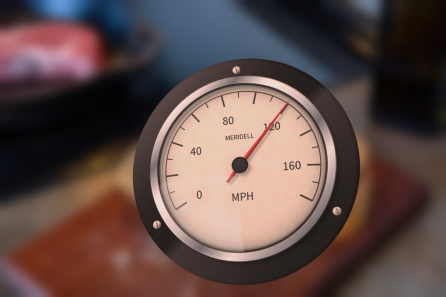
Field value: 120 mph
